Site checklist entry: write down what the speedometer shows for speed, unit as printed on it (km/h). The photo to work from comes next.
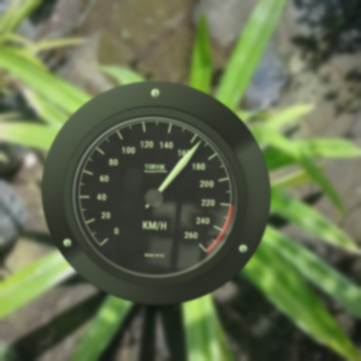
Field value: 165 km/h
